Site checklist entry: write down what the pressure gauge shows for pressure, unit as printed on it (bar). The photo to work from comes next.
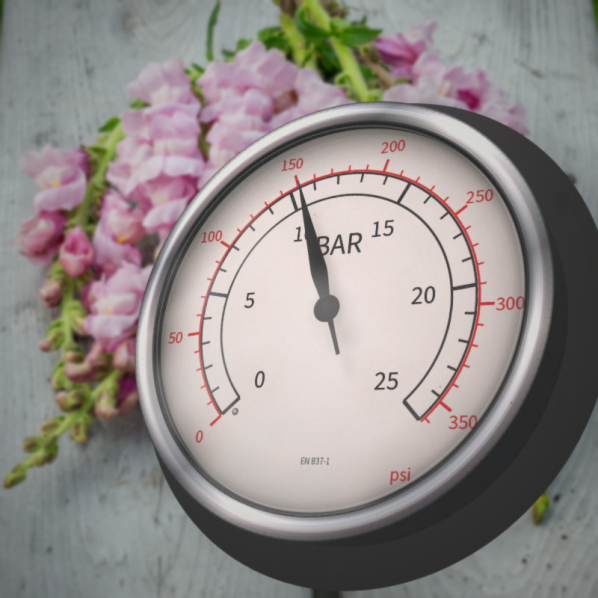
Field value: 10.5 bar
